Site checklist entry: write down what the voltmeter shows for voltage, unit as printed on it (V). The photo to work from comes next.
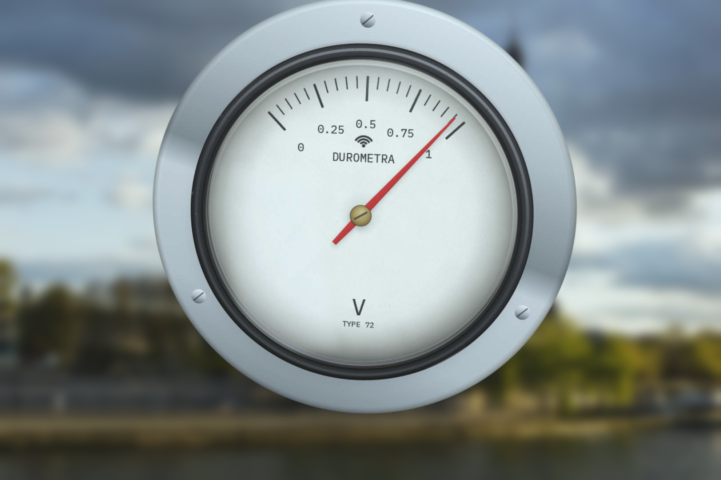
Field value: 0.95 V
